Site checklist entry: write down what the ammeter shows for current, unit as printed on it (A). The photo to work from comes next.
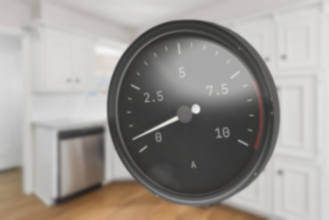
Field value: 0.5 A
